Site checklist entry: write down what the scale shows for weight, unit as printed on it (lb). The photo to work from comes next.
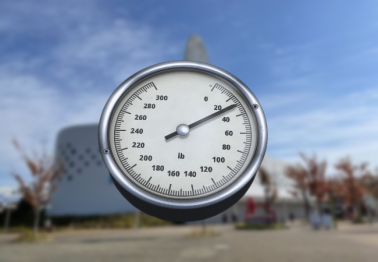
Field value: 30 lb
